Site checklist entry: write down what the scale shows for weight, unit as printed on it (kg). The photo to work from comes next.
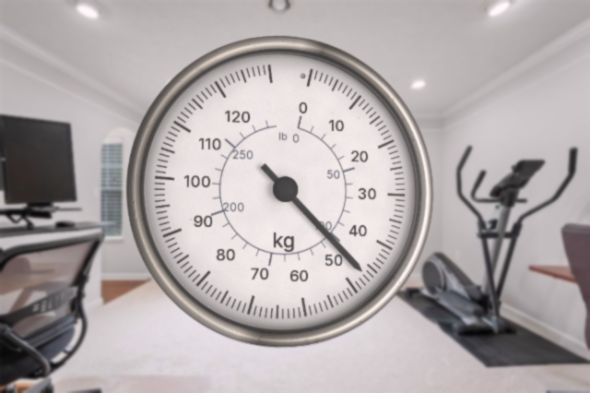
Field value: 47 kg
